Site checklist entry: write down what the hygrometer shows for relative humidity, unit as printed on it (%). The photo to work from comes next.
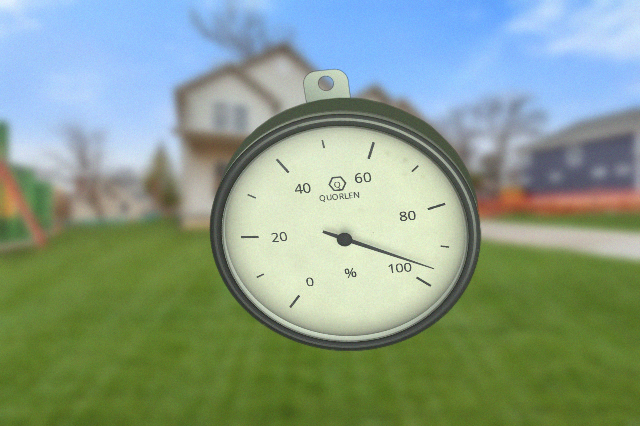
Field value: 95 %
